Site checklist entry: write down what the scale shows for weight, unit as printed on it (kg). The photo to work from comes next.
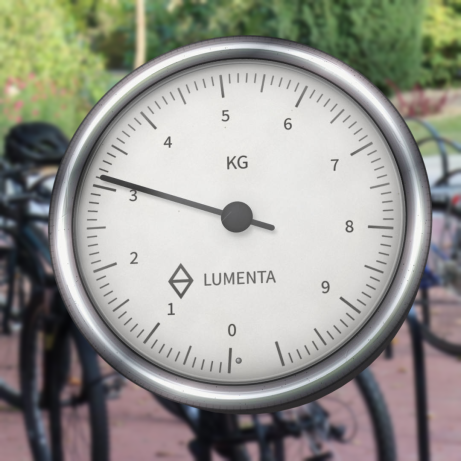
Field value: 3.1 kg
